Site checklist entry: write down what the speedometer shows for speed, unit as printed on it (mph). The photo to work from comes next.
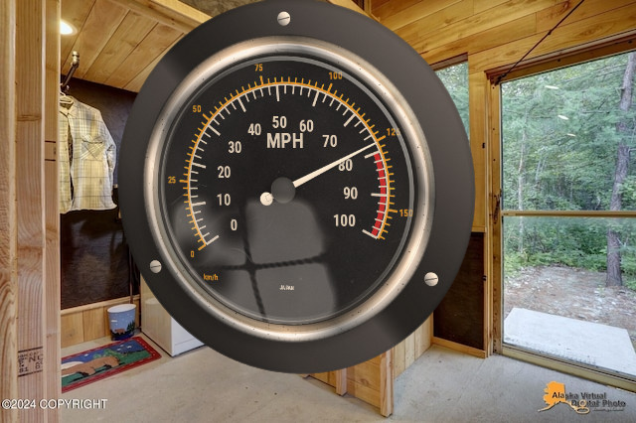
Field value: 78 mph
